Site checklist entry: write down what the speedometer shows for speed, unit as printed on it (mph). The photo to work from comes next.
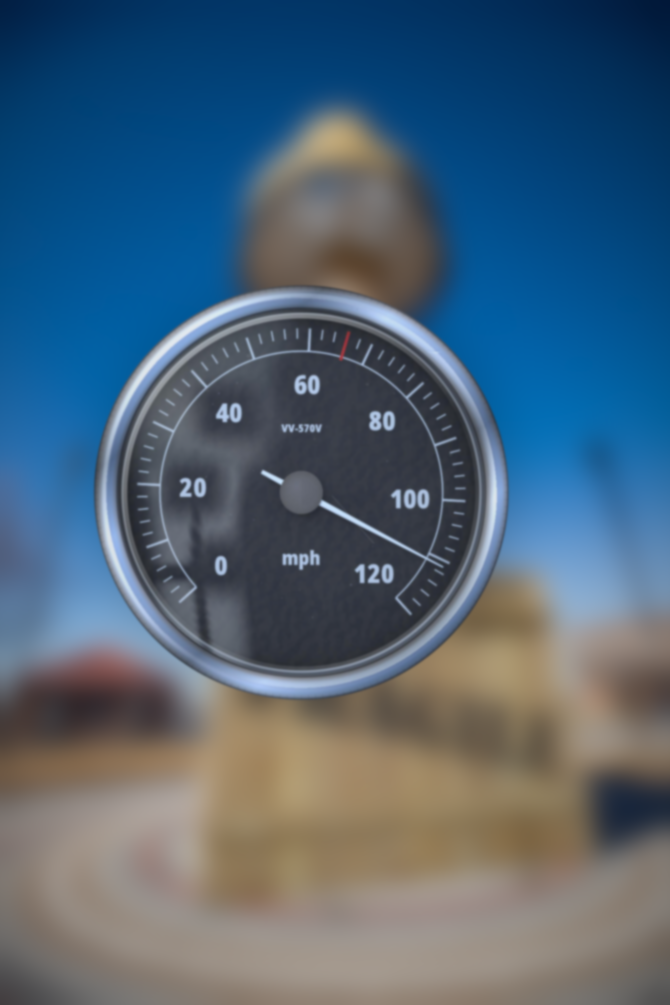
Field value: 111 mph
